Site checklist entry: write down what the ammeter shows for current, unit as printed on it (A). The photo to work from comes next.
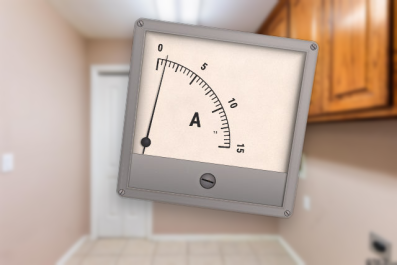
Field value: 1 A
